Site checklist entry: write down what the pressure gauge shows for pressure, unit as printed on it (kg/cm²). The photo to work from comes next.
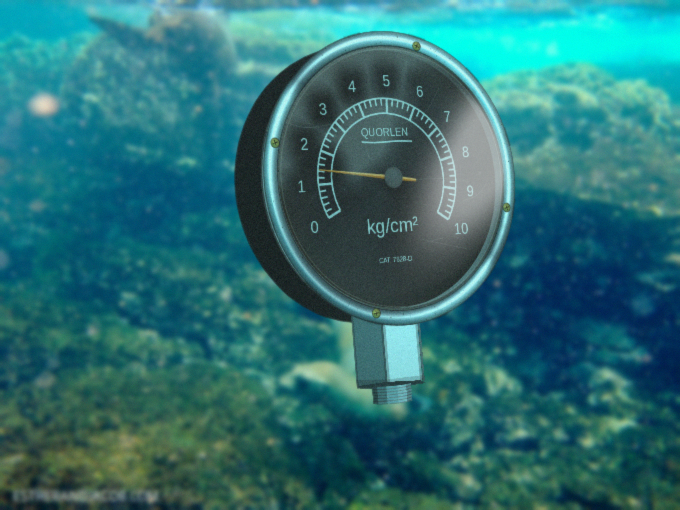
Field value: 1.4 kg/cm²
